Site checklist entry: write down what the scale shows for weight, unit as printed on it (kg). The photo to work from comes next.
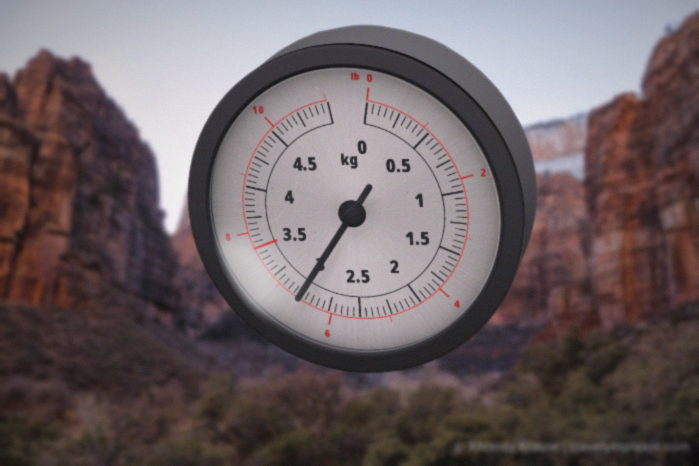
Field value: 3 kg
